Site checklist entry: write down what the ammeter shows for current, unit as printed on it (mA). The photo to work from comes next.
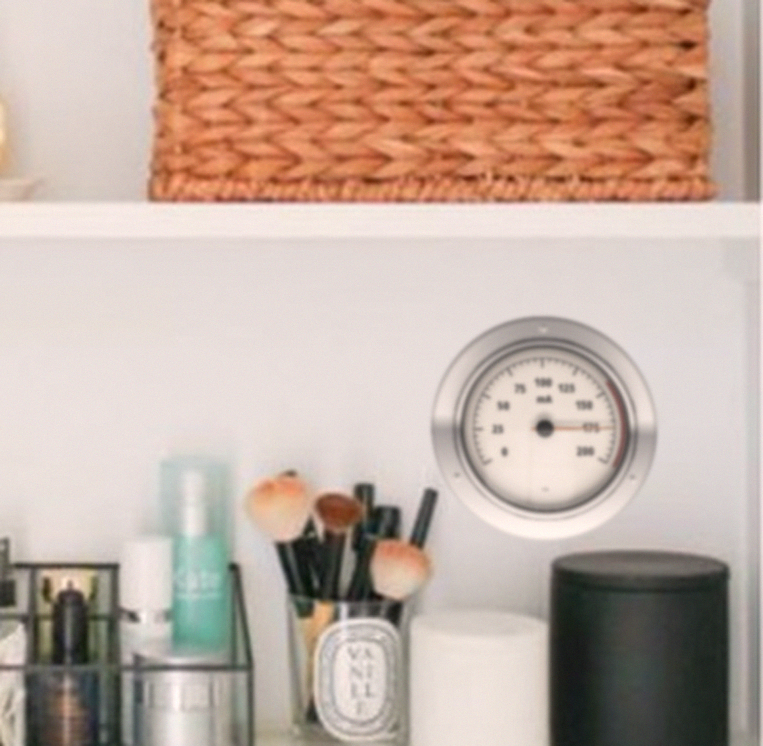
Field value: 175 mA
